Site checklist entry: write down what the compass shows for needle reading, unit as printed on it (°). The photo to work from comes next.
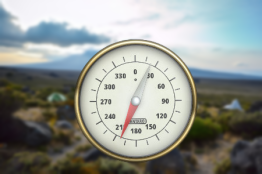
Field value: 202.5 °
